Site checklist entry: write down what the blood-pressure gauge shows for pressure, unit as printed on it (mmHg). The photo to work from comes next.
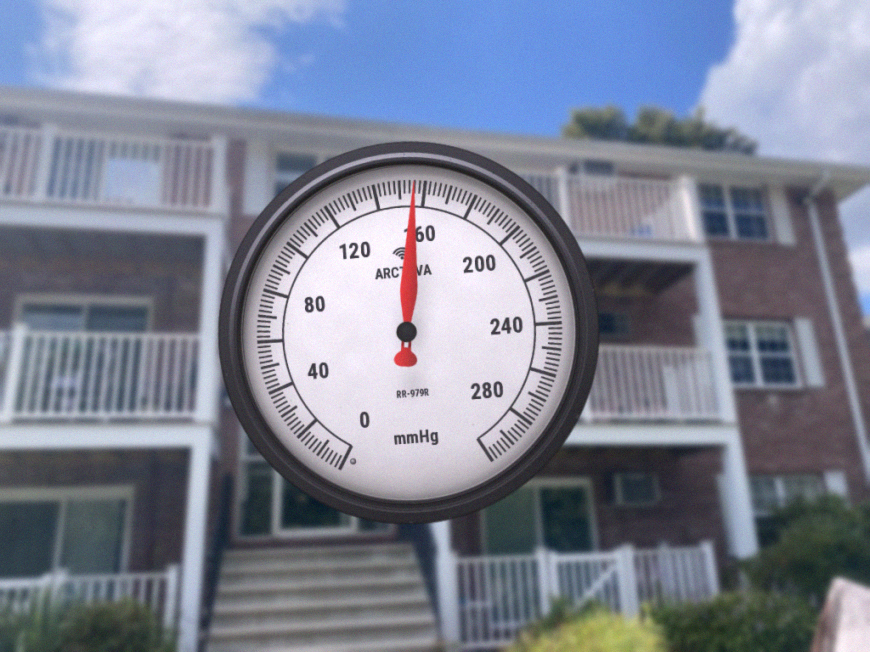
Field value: 156 mmHg
